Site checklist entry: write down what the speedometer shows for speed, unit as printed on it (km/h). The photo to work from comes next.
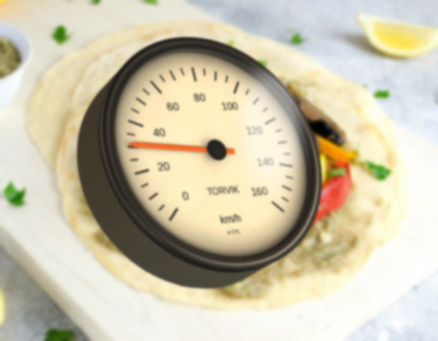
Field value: 30 km/h
